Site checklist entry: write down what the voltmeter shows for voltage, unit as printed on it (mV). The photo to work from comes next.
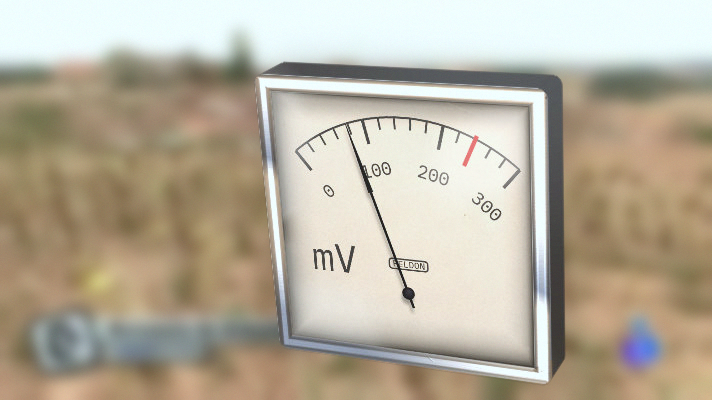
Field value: 80 mV
